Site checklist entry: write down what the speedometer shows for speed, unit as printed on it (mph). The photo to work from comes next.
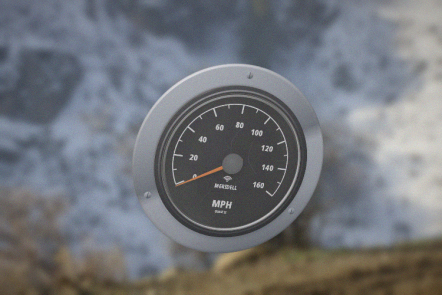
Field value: 0 mph
